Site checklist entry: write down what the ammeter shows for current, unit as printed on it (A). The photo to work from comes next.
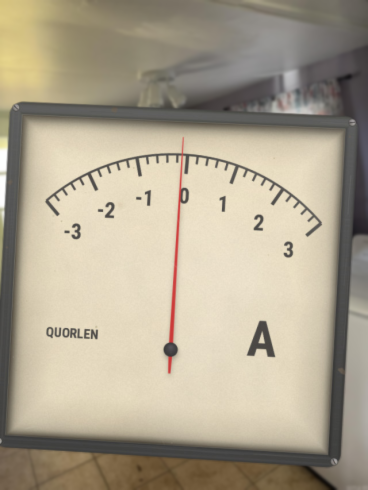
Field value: -0.1 A
